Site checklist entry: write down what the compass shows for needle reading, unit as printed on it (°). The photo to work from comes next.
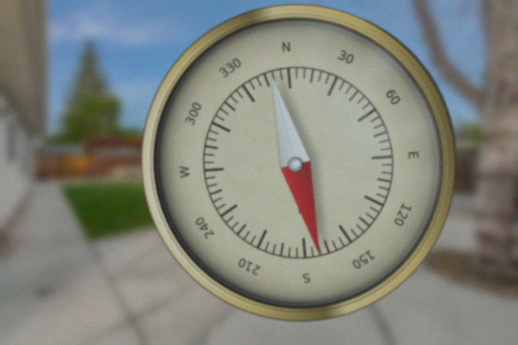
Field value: 170 °
